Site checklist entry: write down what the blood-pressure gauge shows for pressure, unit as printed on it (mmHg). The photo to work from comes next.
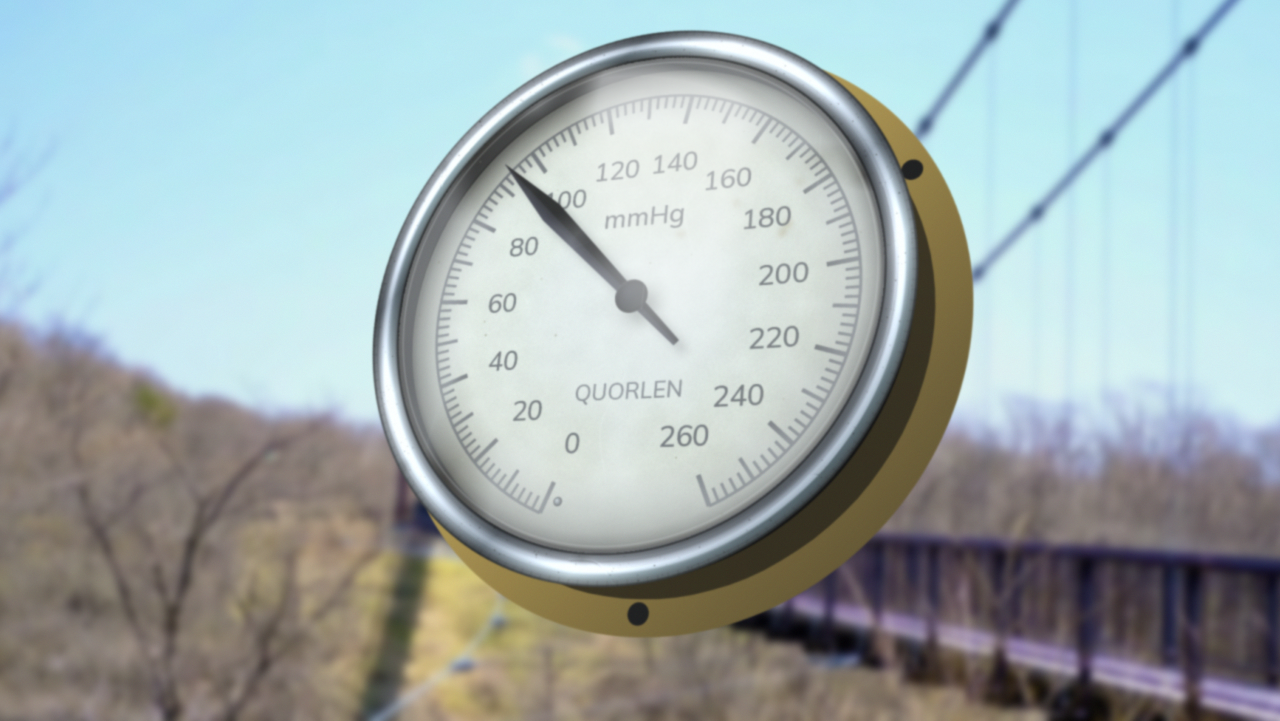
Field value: 94 mmHg
